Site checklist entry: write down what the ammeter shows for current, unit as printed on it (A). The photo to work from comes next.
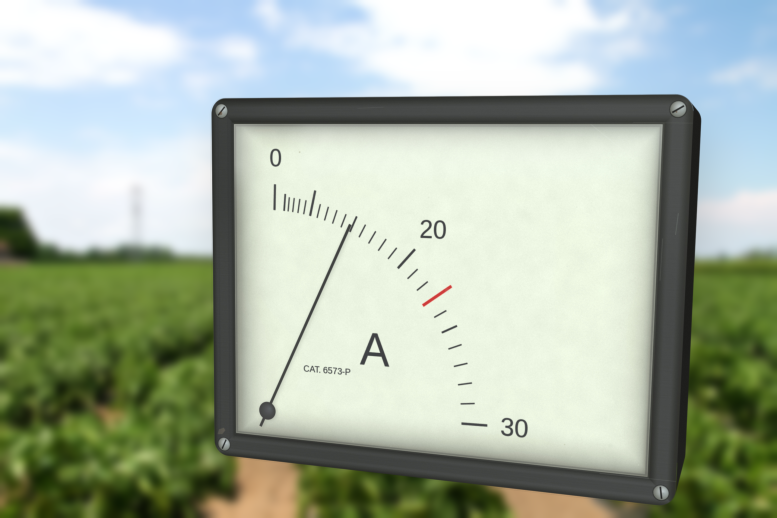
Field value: 15 A
